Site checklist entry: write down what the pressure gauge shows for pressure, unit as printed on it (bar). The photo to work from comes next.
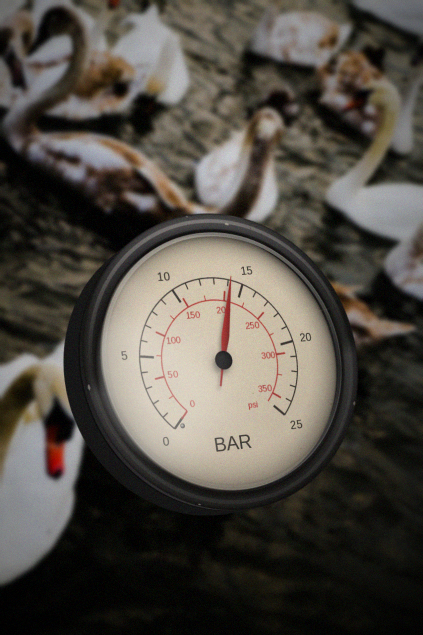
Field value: 14 bar
